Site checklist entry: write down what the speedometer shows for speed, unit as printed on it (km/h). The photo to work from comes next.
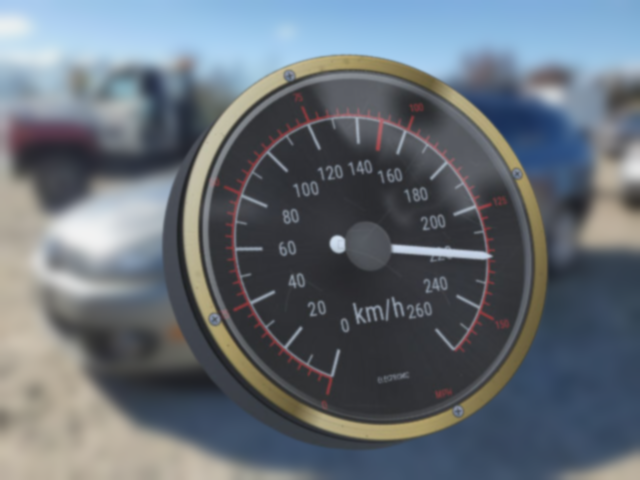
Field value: 220 km/h
